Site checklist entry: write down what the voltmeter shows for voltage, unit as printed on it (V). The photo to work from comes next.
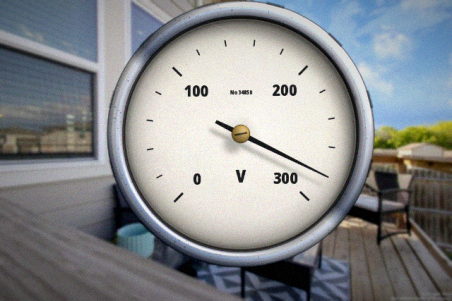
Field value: 280 V
